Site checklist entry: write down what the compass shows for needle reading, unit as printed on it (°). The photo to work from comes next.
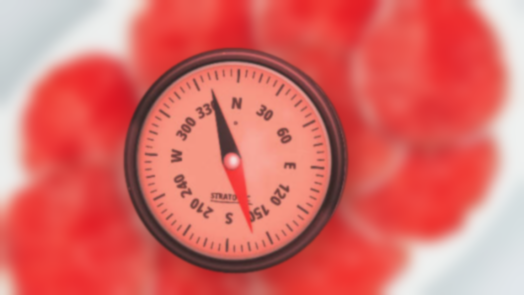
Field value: 160 °
